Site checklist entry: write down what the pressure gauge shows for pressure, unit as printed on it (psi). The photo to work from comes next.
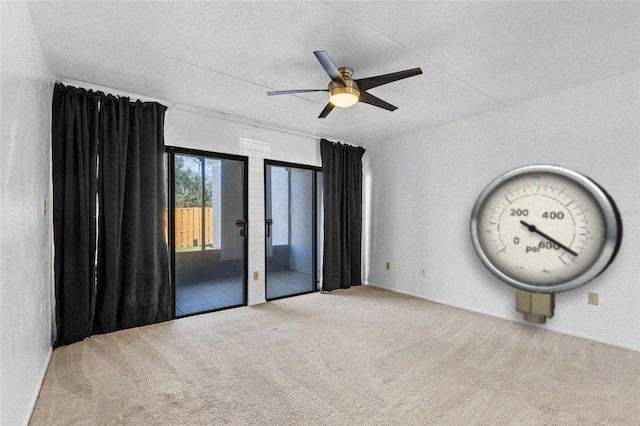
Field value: 560 psi
